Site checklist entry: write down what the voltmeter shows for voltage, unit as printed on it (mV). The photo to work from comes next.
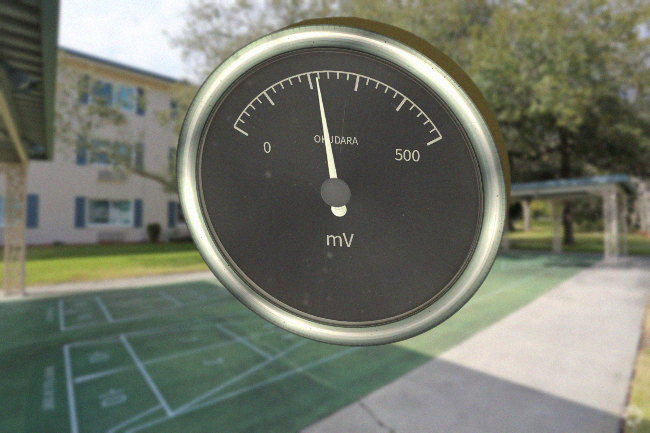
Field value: 220 mV
